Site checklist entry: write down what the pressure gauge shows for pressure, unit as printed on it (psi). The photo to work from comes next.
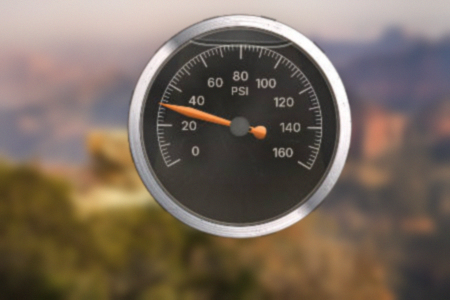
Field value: 30 psi
